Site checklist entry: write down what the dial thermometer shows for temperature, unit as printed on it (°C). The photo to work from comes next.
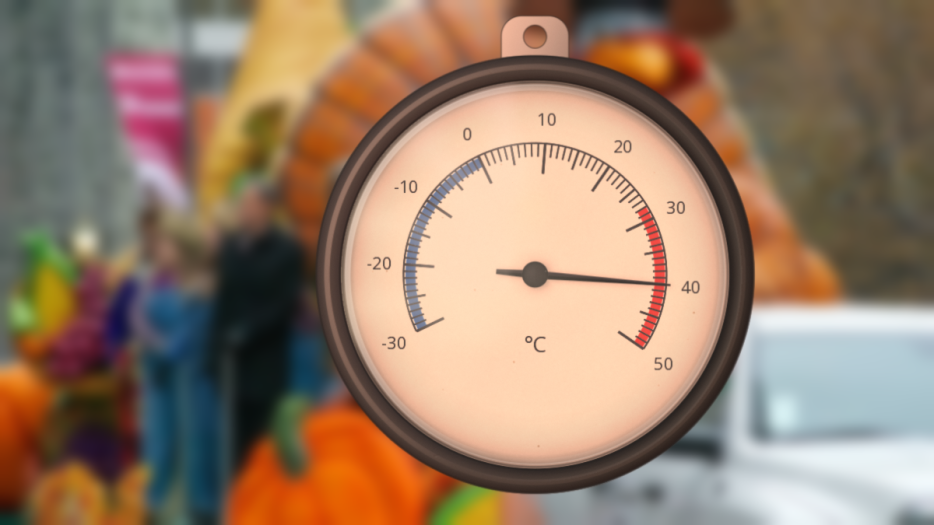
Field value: 40 °C
